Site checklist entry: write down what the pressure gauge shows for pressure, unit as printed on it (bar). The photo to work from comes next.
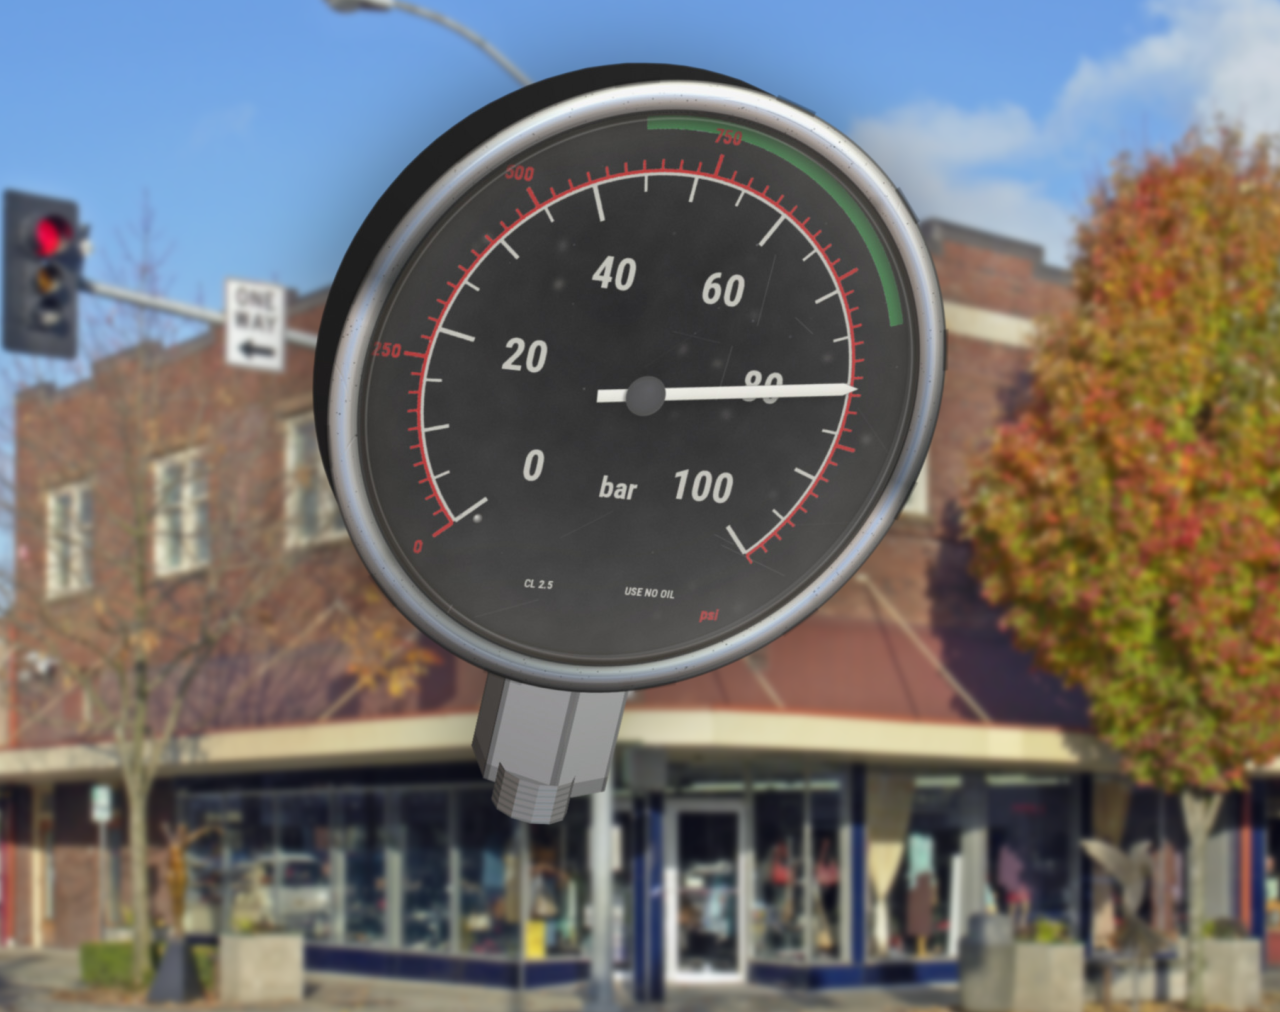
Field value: 80 bar
